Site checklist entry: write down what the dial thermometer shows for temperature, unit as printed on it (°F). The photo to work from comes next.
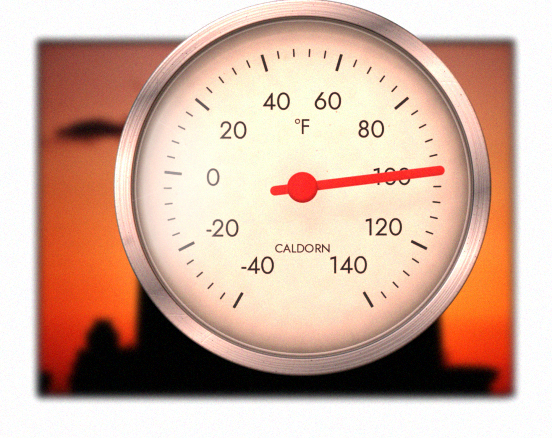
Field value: 100 °F
